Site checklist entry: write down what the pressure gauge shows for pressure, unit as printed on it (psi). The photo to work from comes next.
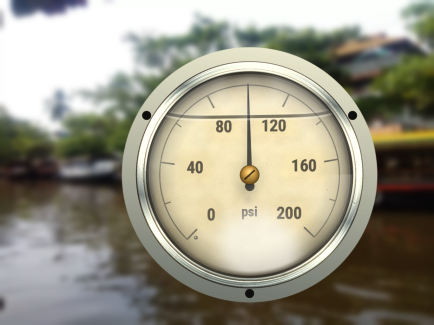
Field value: 100 psi
